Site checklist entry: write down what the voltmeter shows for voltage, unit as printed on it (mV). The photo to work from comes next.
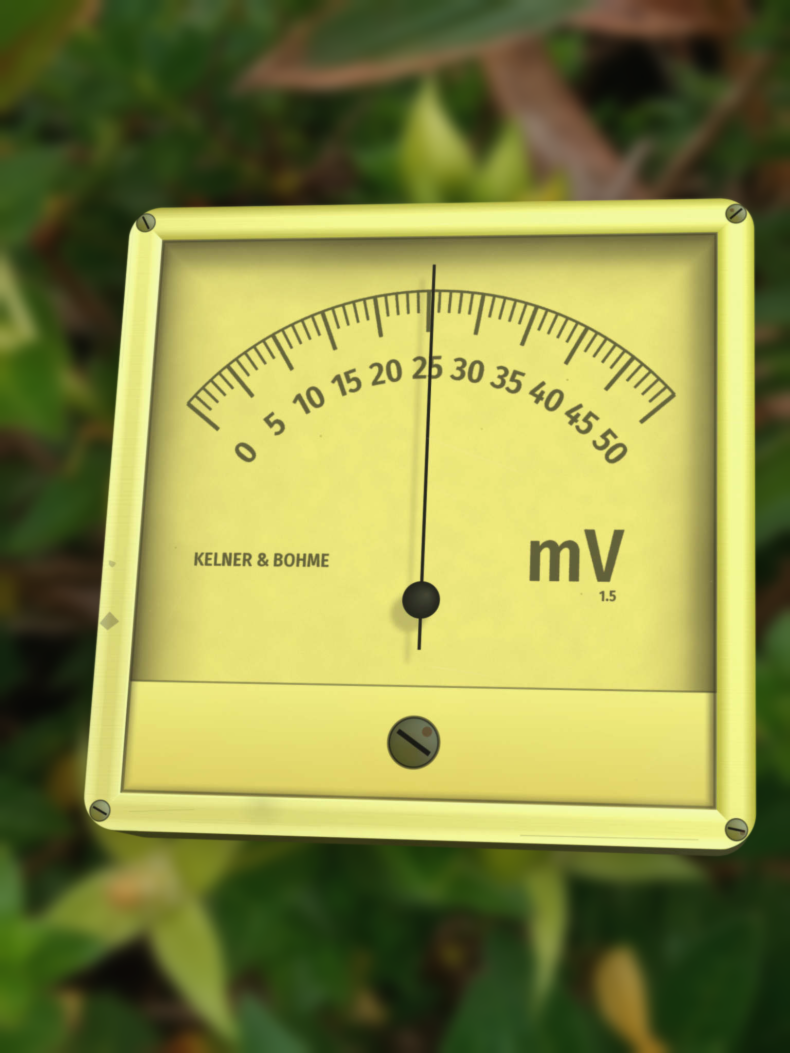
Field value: 25.5 mV
